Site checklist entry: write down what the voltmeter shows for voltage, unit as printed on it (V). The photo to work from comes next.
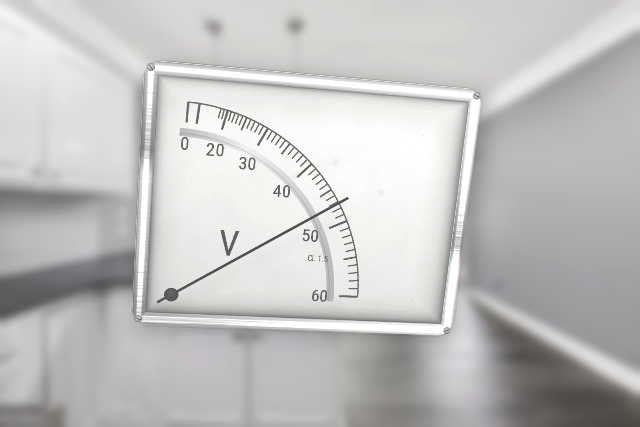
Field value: 47 V
